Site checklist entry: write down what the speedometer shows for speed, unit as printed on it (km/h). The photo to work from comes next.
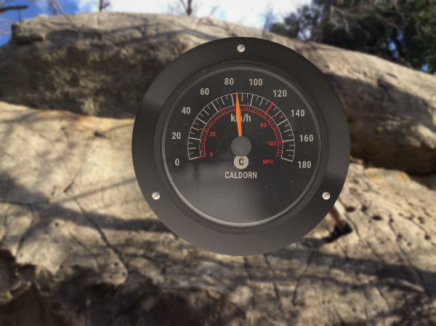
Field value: 85 km/h
